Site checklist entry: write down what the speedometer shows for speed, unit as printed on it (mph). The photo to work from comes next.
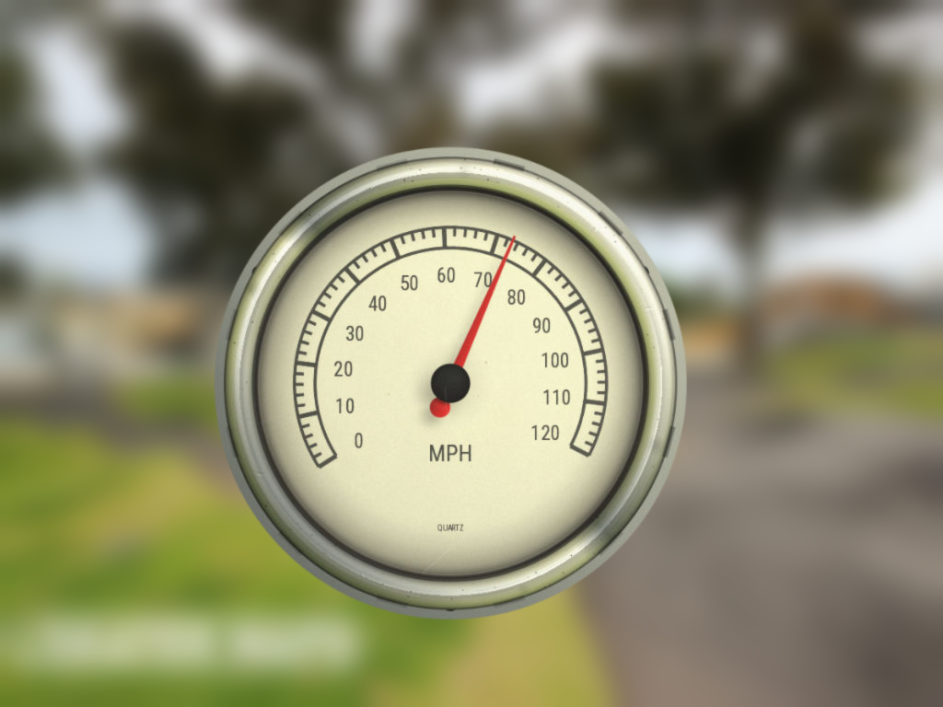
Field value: 73 mph
